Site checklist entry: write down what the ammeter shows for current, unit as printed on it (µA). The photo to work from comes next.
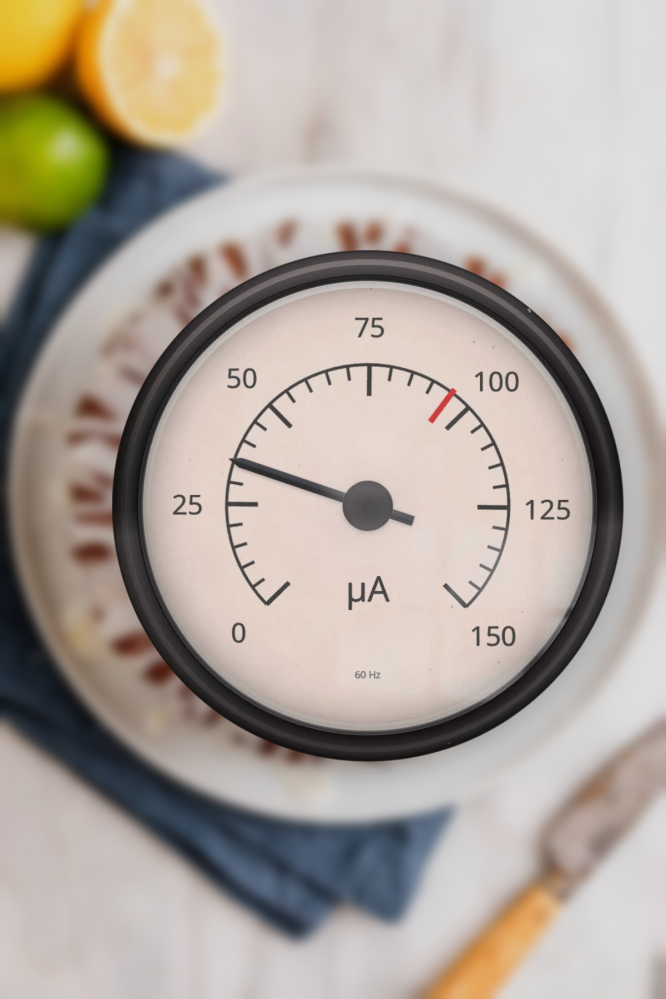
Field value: 35 µA
